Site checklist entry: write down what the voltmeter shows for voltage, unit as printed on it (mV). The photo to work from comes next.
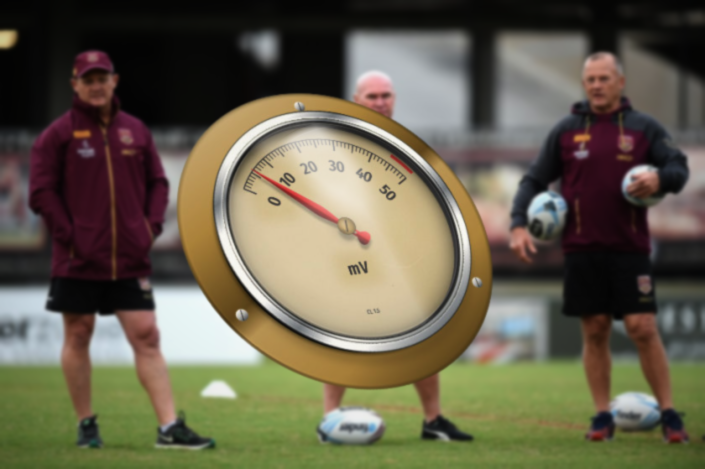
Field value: 5 mV
